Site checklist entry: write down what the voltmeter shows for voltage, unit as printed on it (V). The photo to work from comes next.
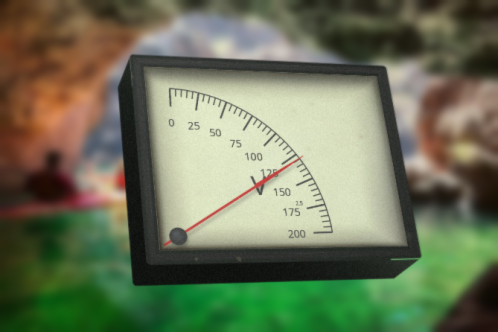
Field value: 130 V
